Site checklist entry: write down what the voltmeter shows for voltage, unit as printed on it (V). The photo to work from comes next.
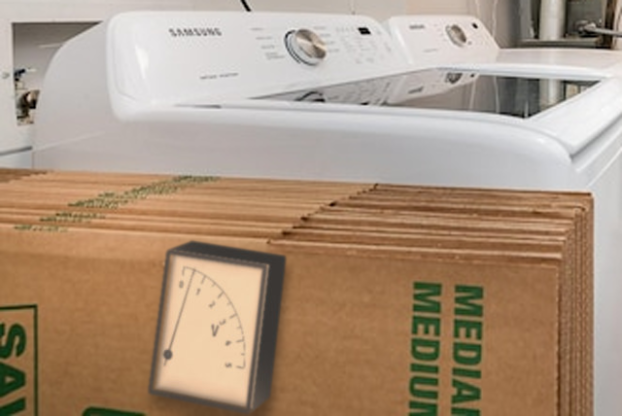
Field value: 0.5 V
